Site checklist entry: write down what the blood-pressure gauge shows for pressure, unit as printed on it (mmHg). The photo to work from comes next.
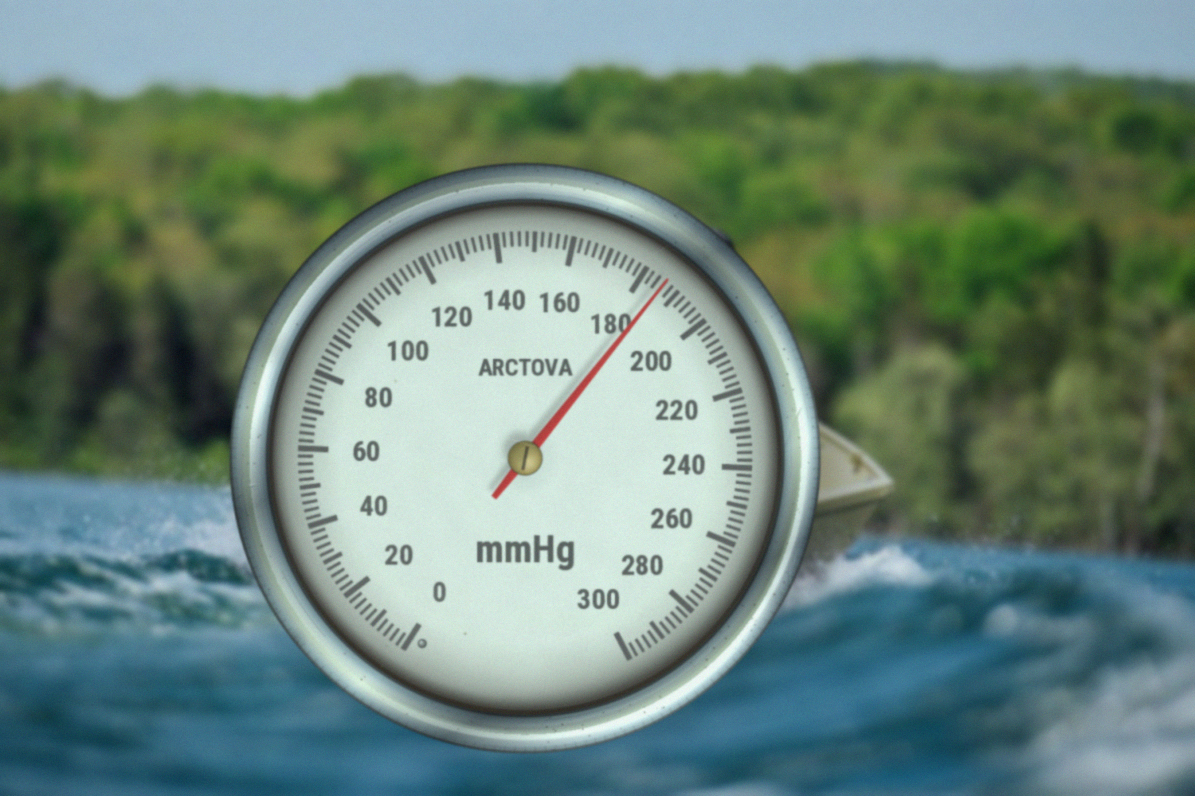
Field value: 186 mmHg
